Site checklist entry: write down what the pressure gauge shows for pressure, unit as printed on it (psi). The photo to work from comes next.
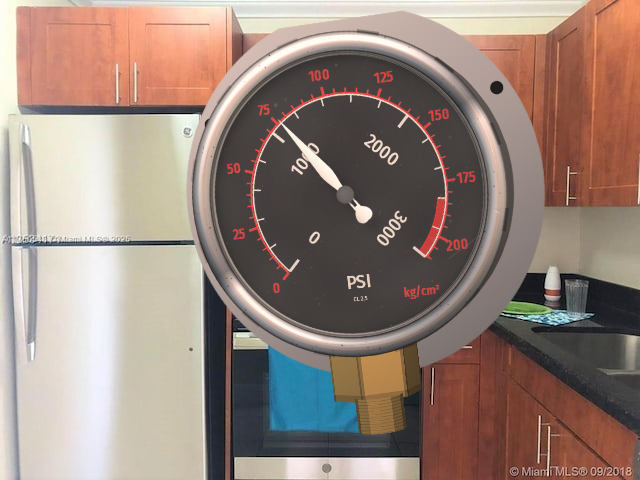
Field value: 1100 psi
